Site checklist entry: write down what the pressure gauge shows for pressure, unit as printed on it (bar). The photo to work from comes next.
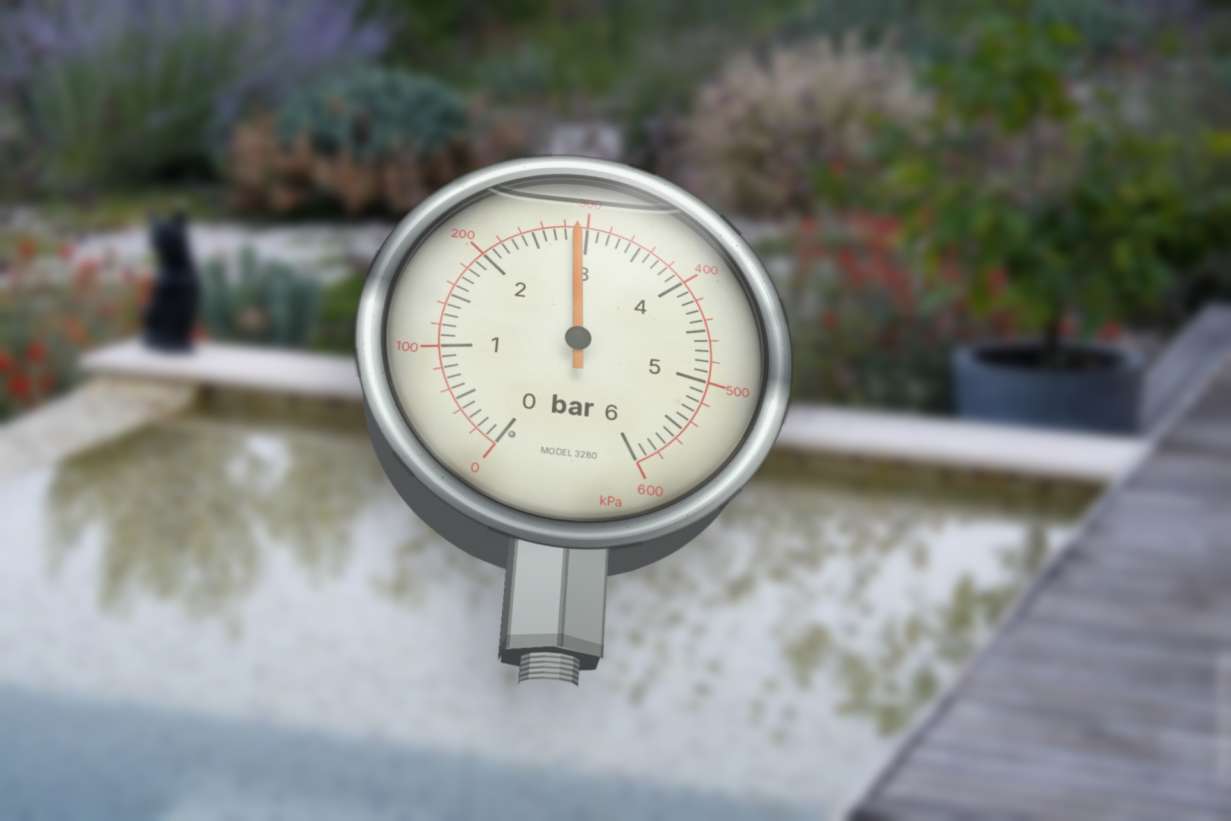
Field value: 2.9 bar
